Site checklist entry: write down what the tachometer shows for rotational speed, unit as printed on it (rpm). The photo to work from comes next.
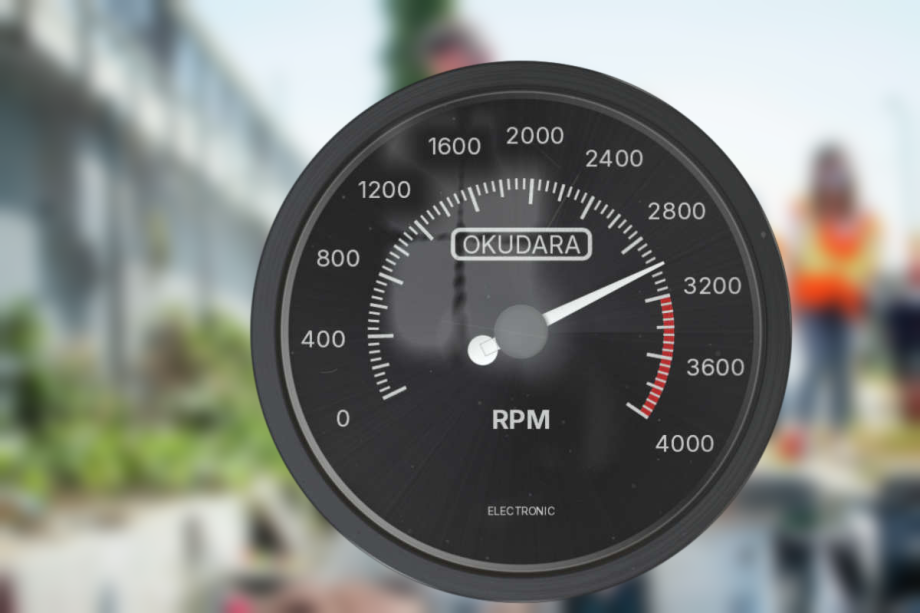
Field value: 3000 rpm
